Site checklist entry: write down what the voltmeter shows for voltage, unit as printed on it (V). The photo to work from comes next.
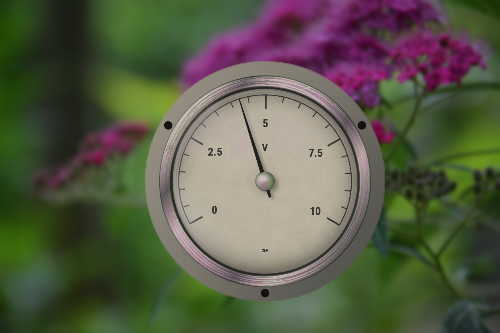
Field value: 4.25 V
